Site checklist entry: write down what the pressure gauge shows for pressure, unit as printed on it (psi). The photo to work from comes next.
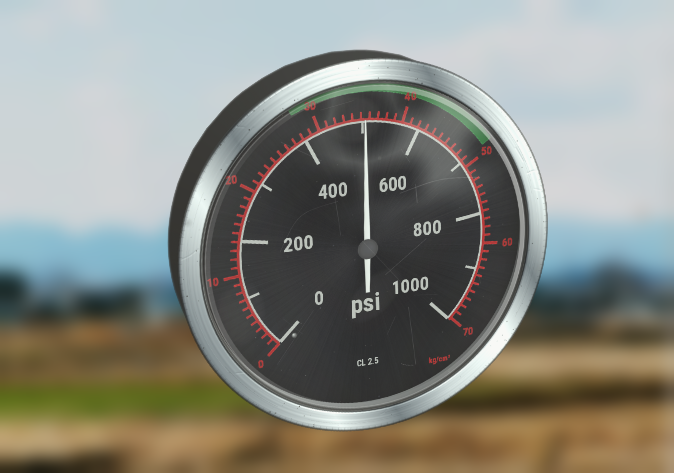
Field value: 500 psi
